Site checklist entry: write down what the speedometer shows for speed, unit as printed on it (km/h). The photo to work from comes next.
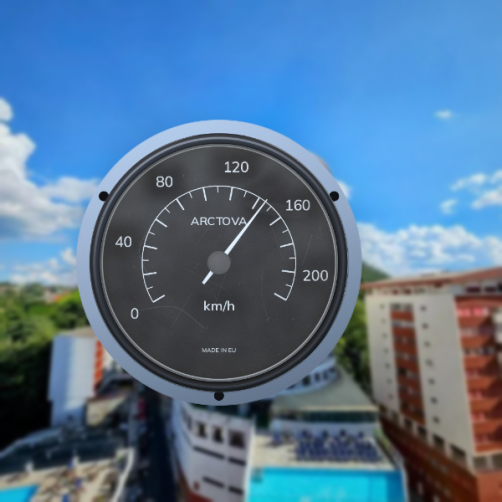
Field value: 145 km/h
